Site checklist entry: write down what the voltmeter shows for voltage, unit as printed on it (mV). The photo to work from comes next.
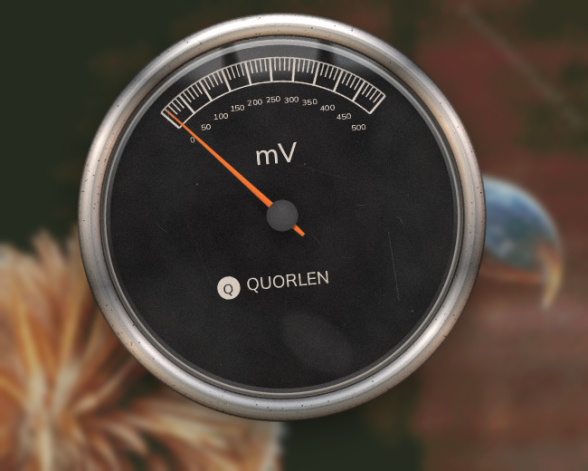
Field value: 10 mV
